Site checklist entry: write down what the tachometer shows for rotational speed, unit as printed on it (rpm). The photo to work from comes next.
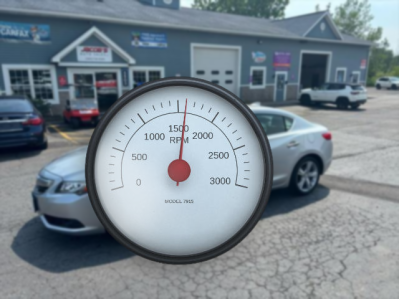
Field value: 1600 rpm
